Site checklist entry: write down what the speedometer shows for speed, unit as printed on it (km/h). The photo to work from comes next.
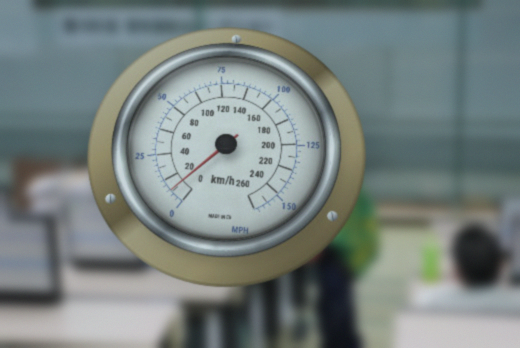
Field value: 10 km/h
